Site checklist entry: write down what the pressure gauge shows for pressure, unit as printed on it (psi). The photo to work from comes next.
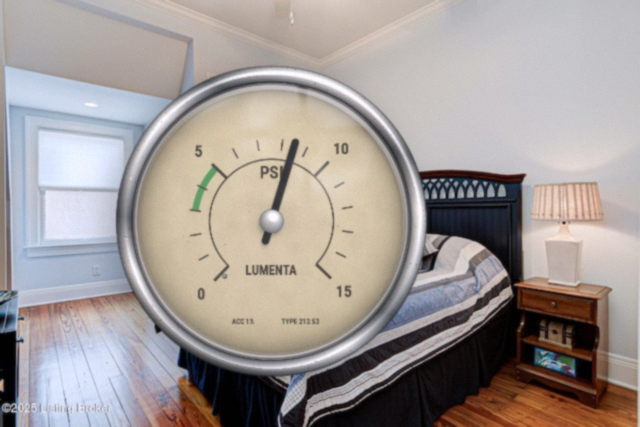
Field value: 8.5 psi
